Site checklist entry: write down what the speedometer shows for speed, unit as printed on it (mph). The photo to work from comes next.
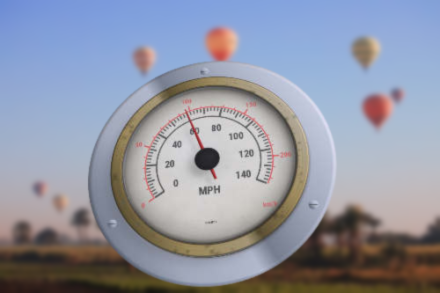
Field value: 60 mph
